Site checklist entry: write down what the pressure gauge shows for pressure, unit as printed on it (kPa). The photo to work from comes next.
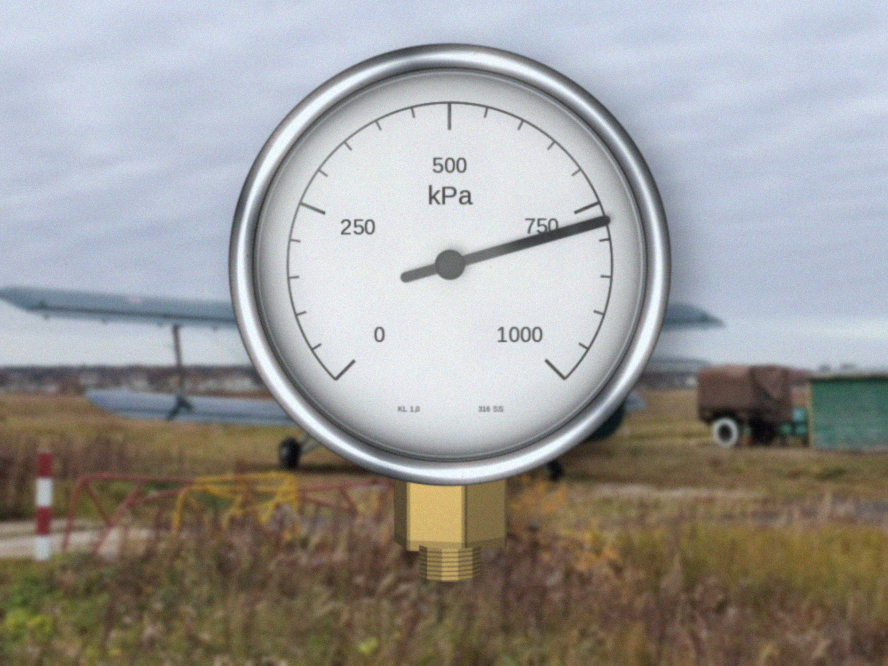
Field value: 775 kPa
